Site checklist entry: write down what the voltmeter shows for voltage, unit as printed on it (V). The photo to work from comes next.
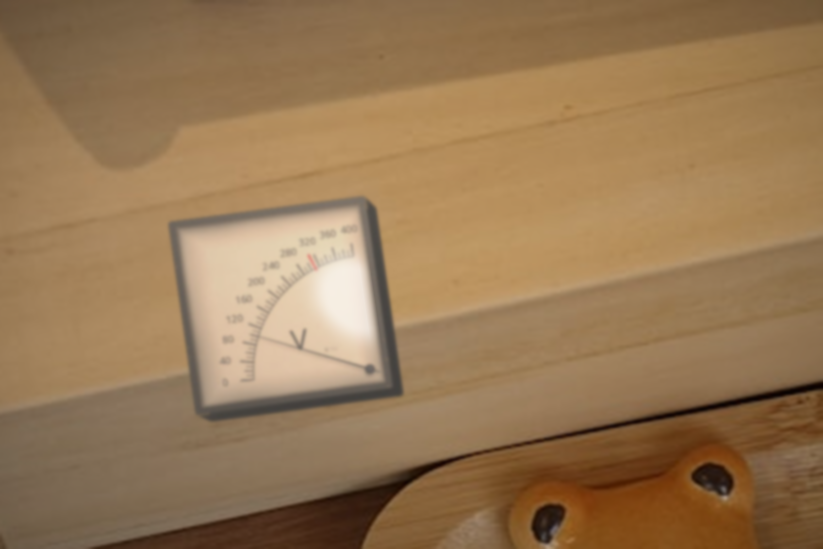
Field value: 100 V
